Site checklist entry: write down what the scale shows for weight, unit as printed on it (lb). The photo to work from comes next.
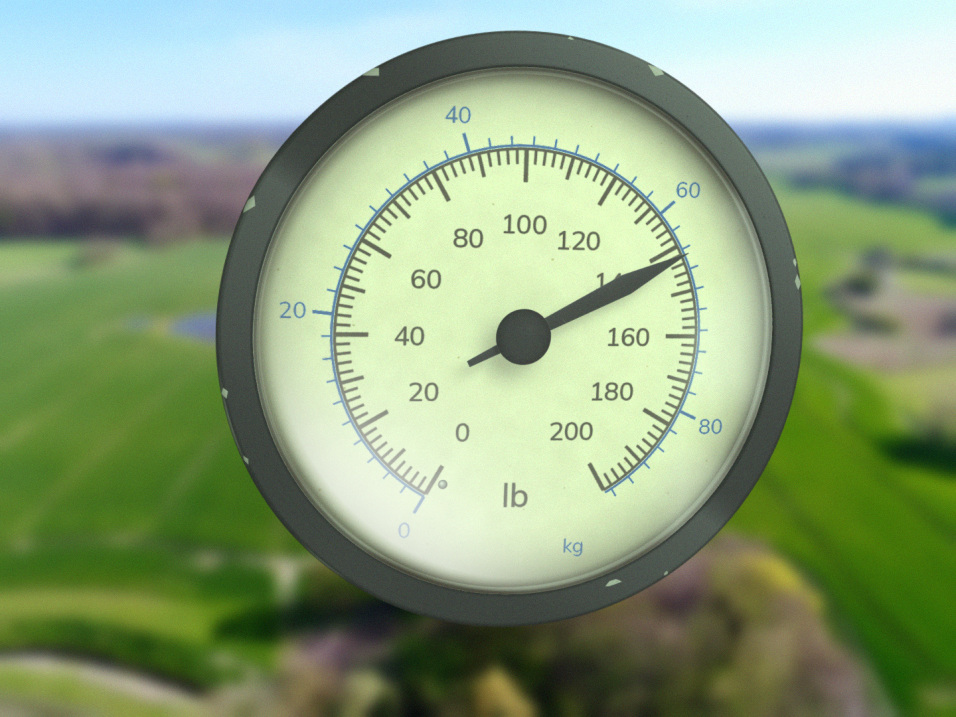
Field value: 142 lb
